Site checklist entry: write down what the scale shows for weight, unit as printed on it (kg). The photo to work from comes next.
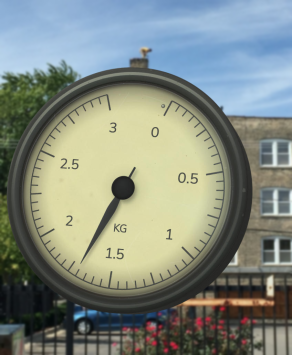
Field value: 1.7 kg
